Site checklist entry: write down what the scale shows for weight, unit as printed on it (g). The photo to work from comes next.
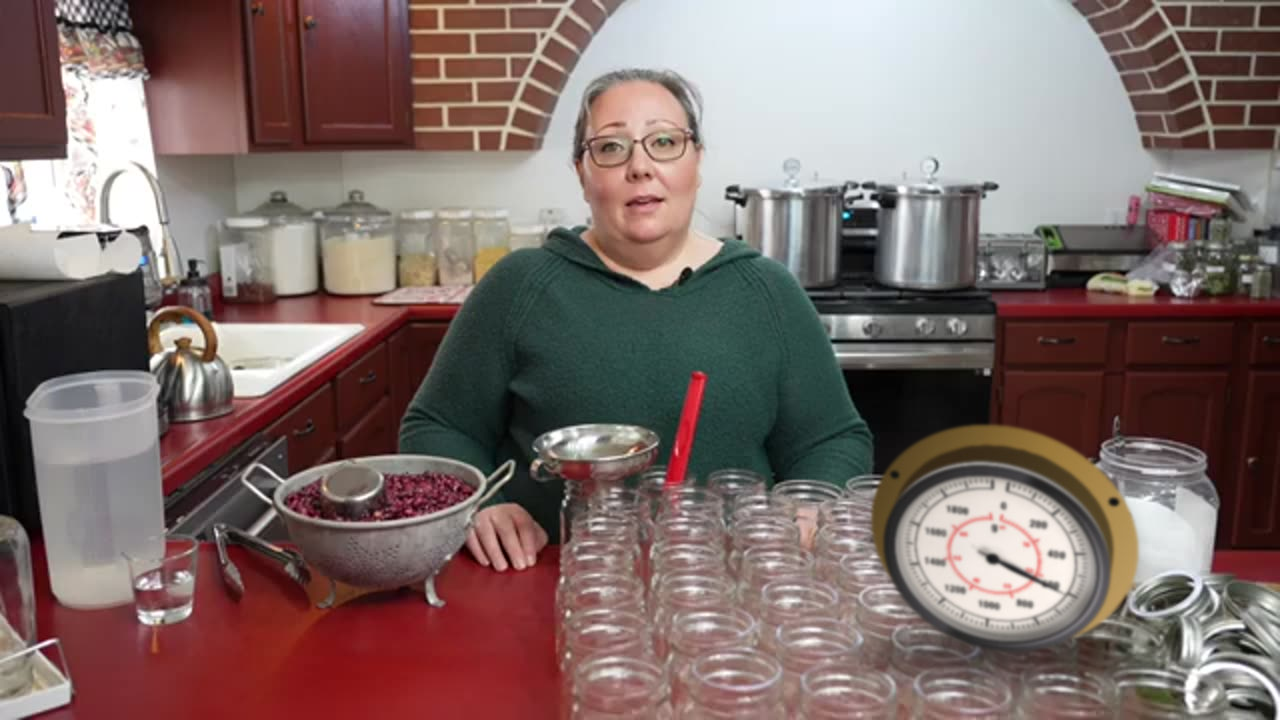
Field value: 600 g
